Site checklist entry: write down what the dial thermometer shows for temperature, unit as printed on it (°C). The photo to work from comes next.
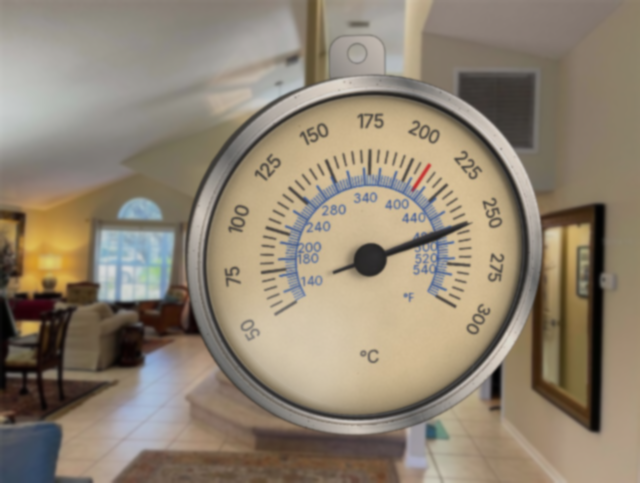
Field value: 250 °C
